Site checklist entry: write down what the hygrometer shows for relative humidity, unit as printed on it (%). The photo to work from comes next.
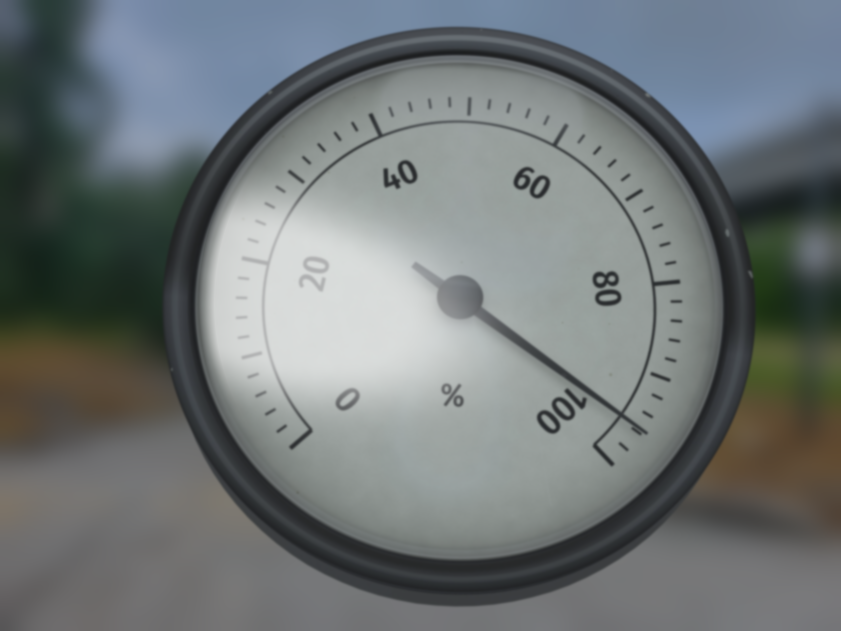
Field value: 96 %
